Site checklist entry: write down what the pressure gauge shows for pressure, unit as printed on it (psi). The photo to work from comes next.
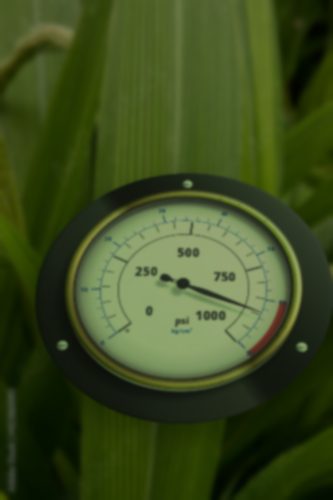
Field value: 900 psi
